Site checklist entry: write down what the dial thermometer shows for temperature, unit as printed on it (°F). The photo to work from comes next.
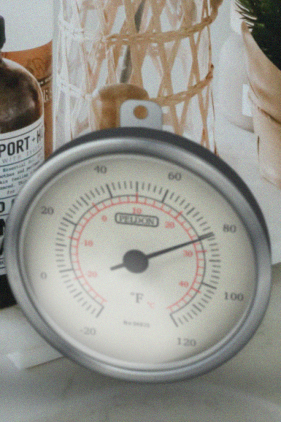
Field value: 80 °F
